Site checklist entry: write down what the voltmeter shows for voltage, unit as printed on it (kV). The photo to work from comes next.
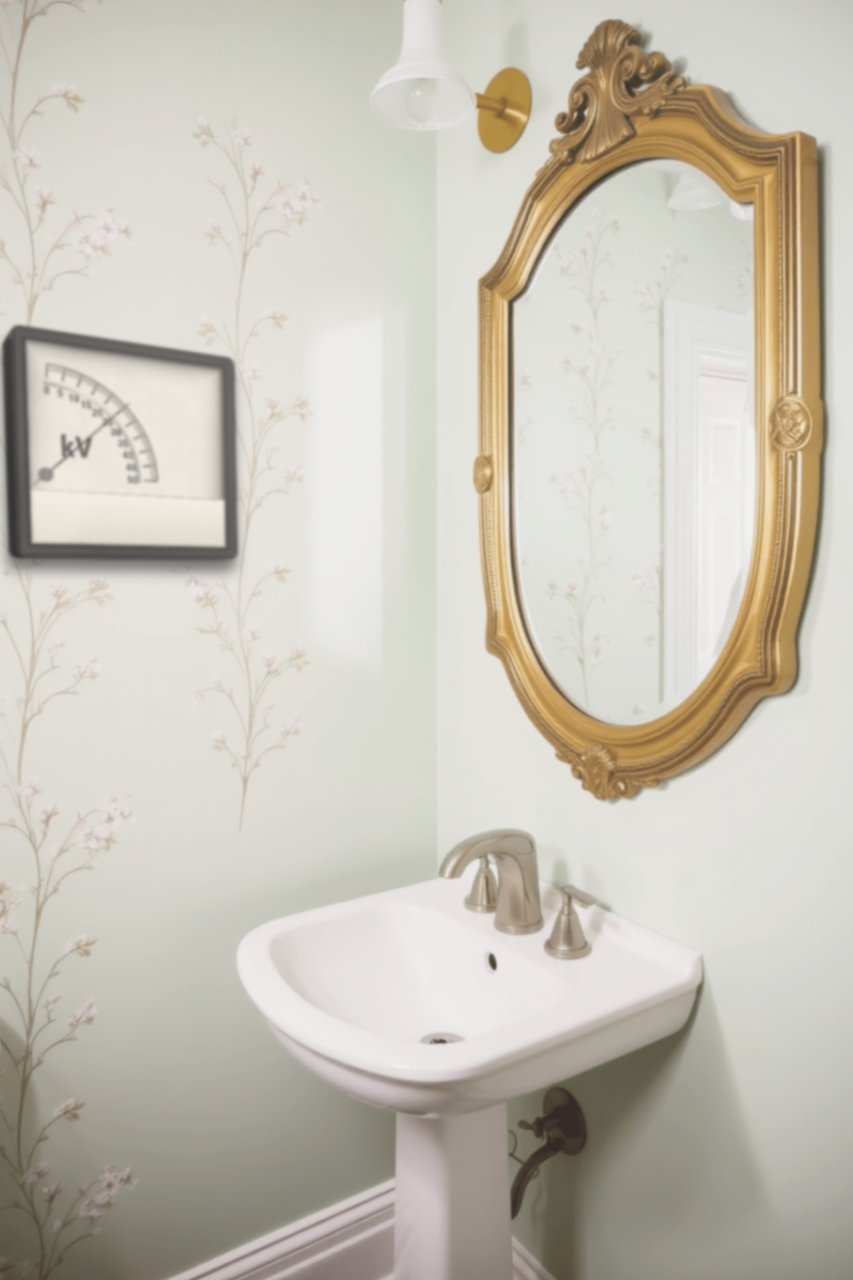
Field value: 25 kV
